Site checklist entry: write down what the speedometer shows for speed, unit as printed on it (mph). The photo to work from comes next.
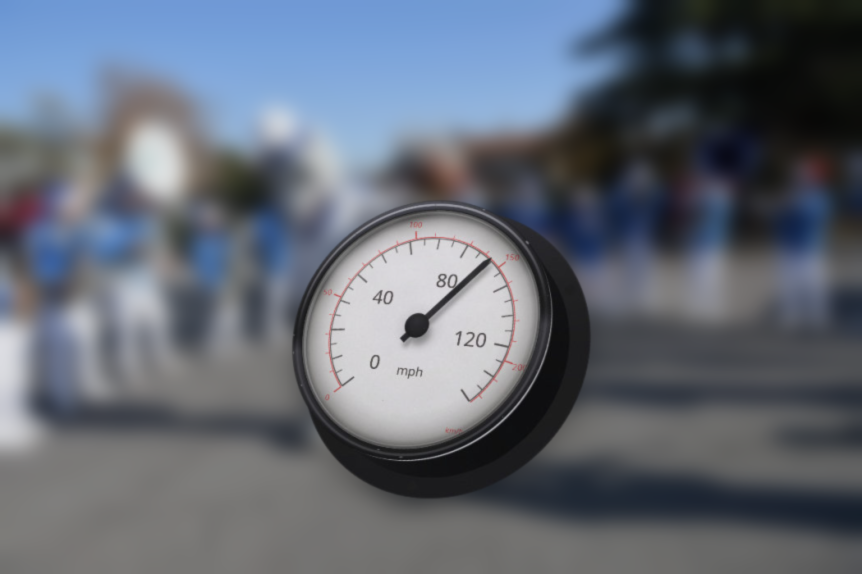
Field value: 90 mph
